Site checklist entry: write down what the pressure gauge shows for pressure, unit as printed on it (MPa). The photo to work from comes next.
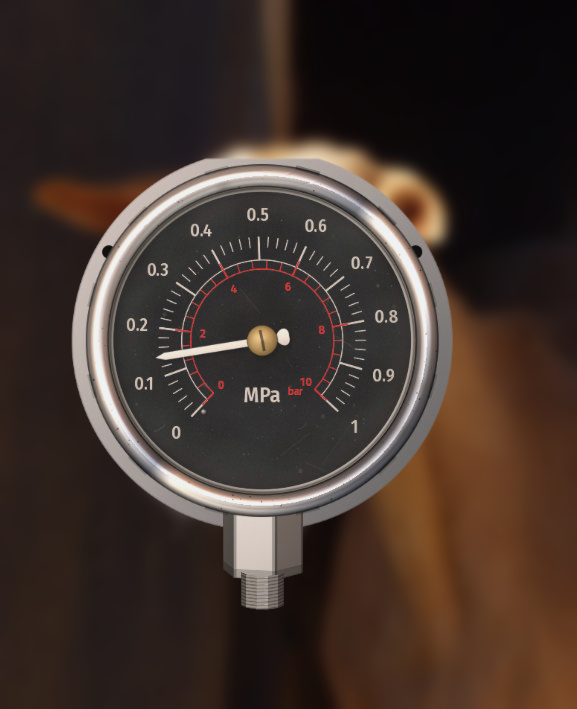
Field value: 0.14 MPa
